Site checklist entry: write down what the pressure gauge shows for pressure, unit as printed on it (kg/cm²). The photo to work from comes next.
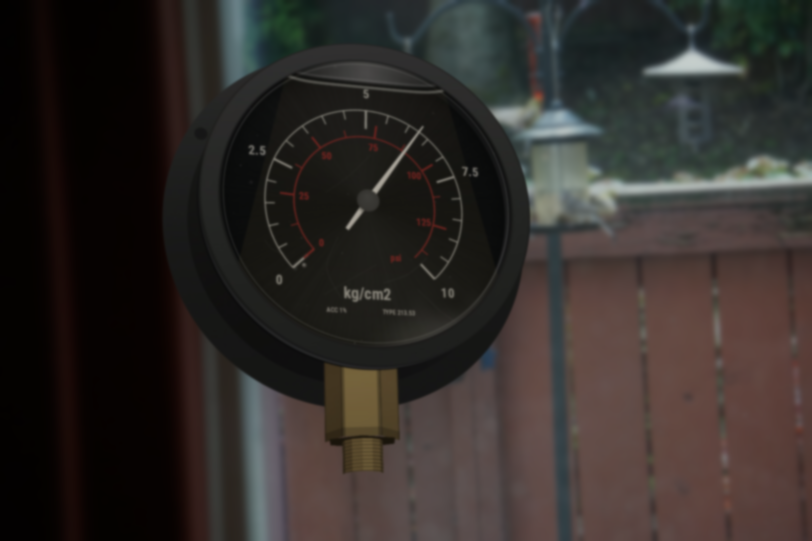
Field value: 6.25 kg/cm²
